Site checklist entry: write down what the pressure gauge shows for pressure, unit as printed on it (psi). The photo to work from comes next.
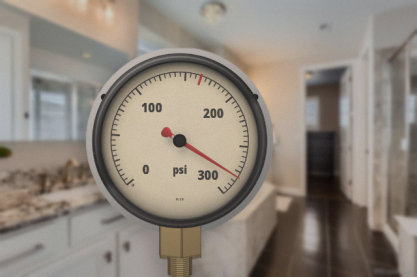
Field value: 280 psi
